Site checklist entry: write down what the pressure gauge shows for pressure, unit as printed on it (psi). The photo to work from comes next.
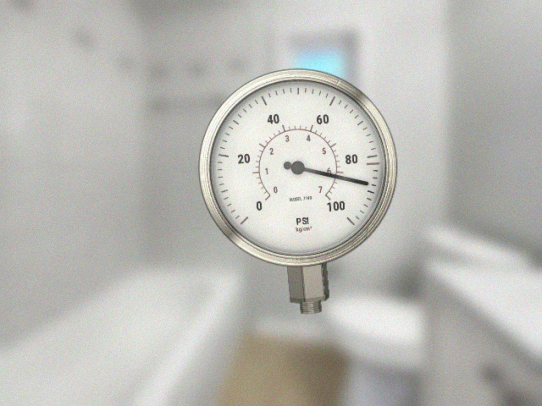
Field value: 88 psi
